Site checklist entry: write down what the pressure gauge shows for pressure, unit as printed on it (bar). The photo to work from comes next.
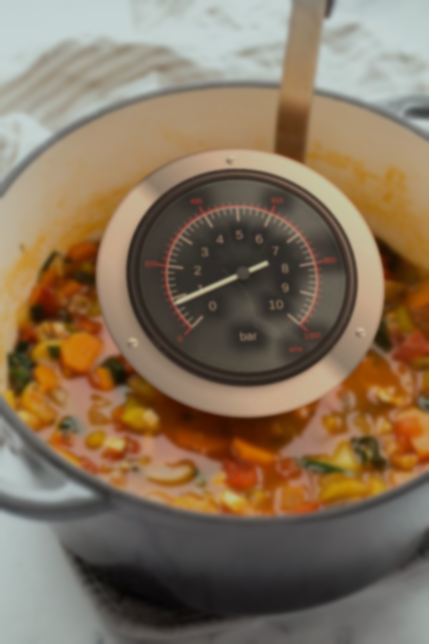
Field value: 0.8 bar
